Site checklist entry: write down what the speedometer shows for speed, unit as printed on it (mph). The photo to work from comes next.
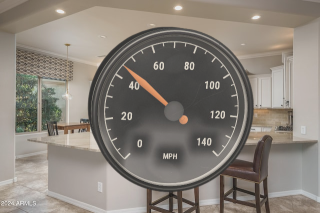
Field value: 45 mph
